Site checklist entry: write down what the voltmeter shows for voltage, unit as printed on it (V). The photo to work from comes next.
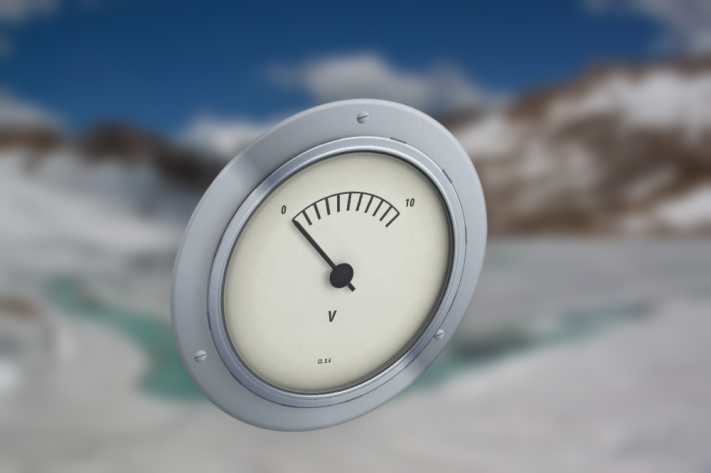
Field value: 0 V
